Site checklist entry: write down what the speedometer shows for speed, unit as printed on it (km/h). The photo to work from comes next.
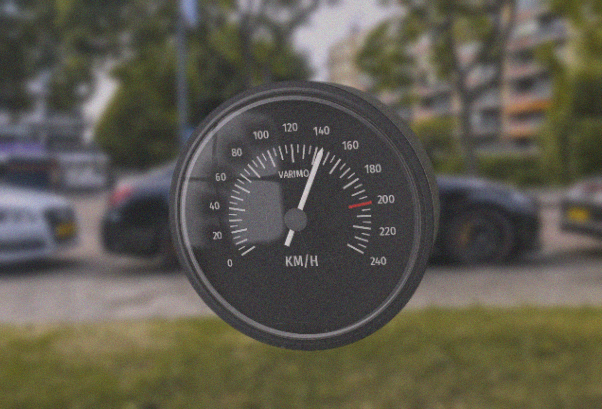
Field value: 145 km/h
